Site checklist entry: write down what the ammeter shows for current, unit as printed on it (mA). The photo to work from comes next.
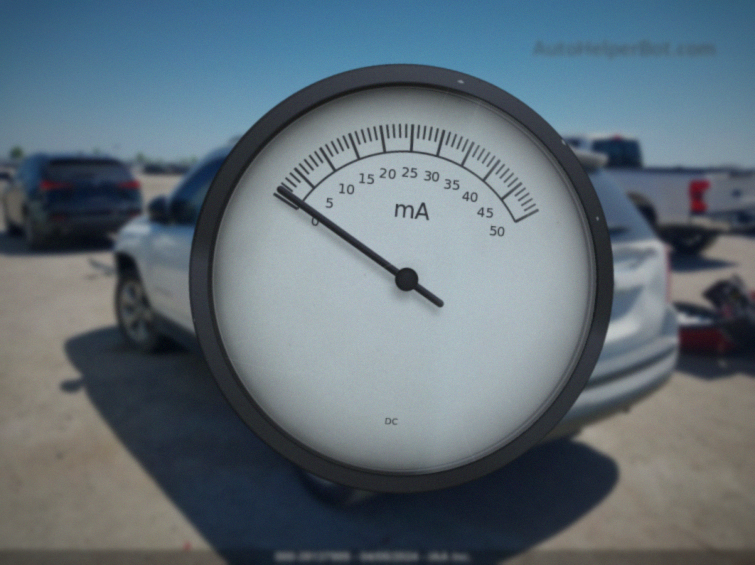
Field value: 1 mA
